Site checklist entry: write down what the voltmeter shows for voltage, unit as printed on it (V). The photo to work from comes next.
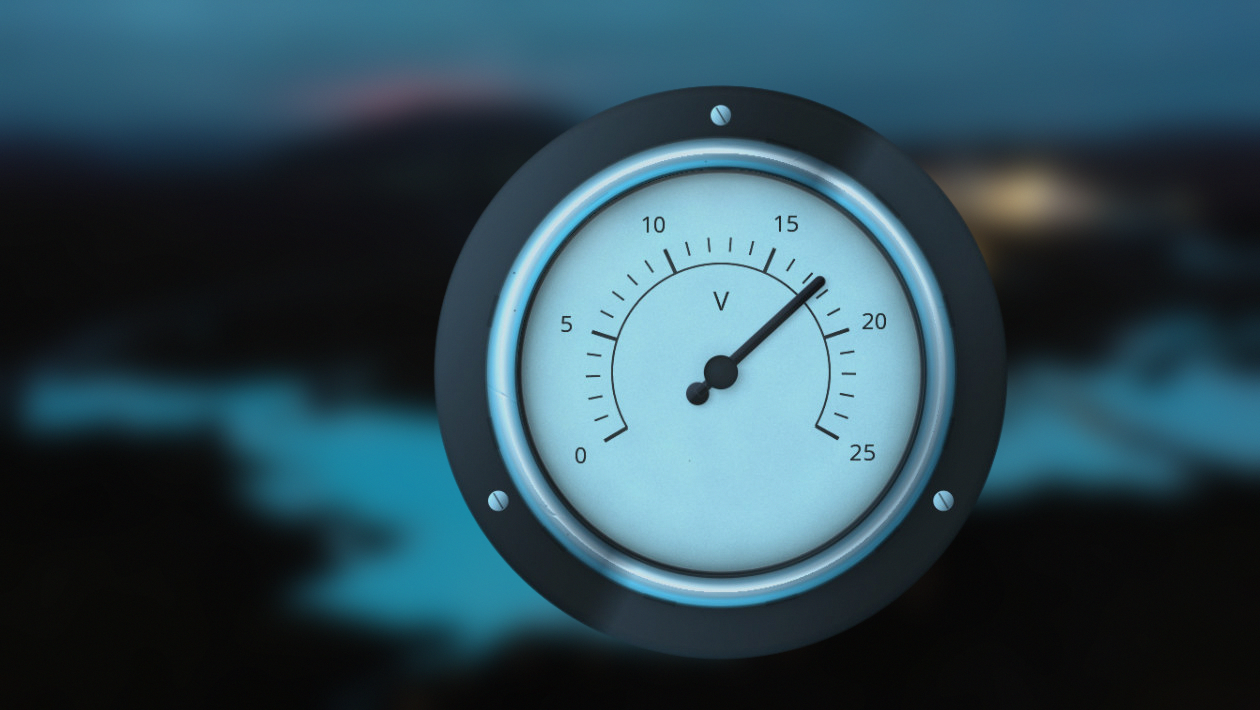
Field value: 17.5 V
